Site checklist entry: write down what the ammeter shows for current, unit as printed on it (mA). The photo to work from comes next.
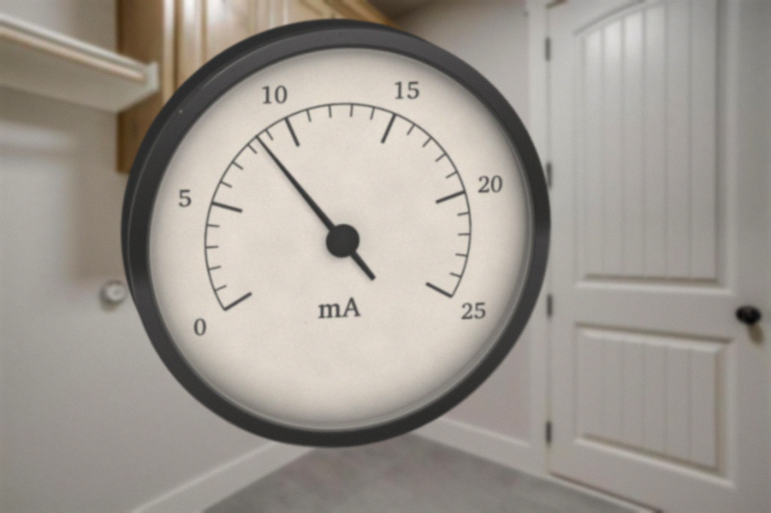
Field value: 8.5 mA
